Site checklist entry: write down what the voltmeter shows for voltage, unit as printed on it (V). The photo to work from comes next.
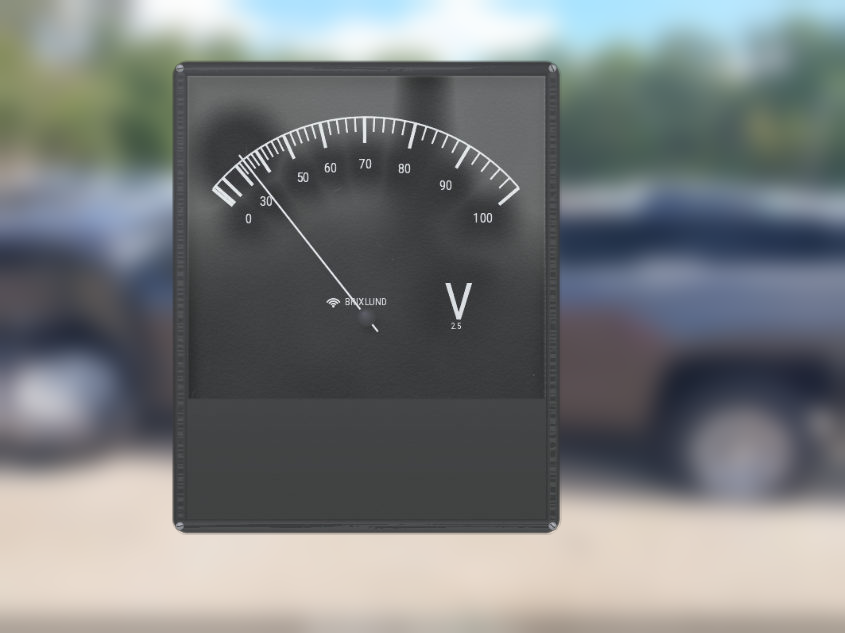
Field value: 34 V
